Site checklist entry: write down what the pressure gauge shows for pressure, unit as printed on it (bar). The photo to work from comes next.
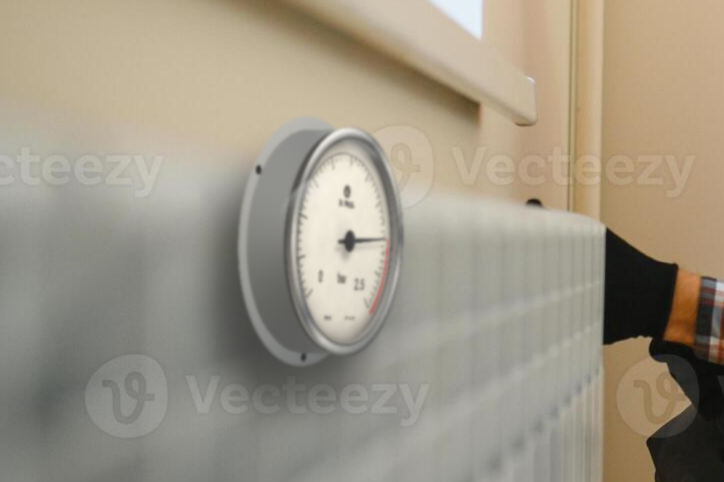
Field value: 2 bar
